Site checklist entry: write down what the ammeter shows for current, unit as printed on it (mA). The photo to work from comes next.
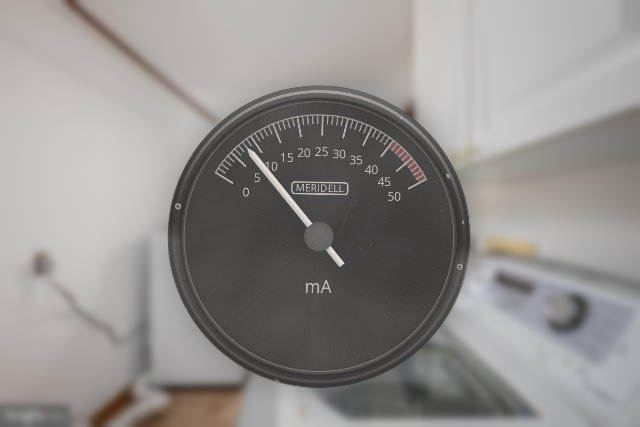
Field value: 8 mA
